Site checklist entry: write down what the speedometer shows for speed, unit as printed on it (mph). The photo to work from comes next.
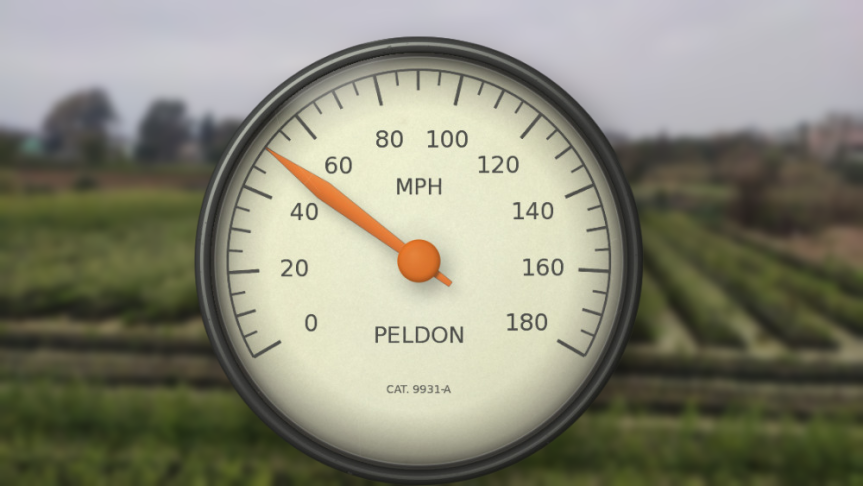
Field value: 50 mph
